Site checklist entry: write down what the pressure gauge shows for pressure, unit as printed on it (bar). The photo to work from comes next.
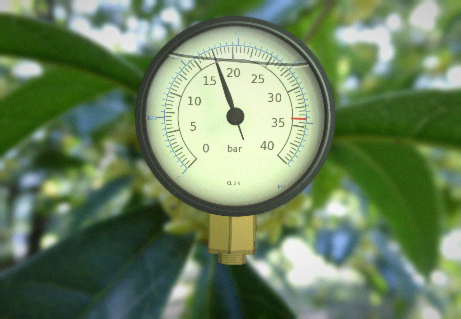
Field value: 17.5 bar
